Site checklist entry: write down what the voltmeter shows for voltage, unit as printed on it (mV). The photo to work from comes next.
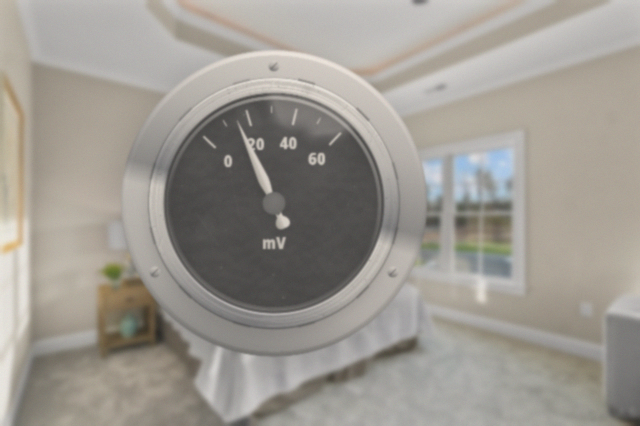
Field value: 15 mV
